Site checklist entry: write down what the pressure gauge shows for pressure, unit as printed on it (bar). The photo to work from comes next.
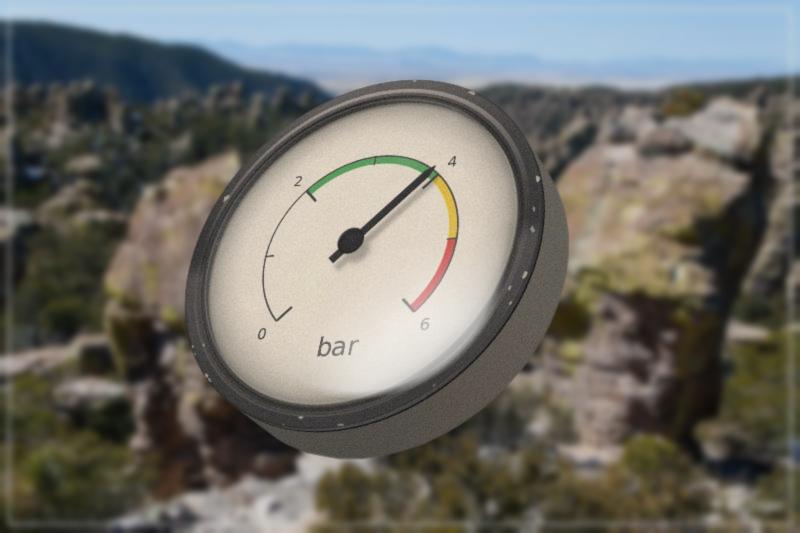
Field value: 4 bar
